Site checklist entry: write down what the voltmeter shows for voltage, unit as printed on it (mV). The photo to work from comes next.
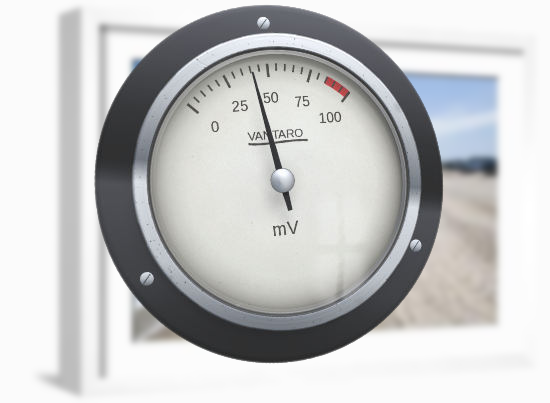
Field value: 40 mV
